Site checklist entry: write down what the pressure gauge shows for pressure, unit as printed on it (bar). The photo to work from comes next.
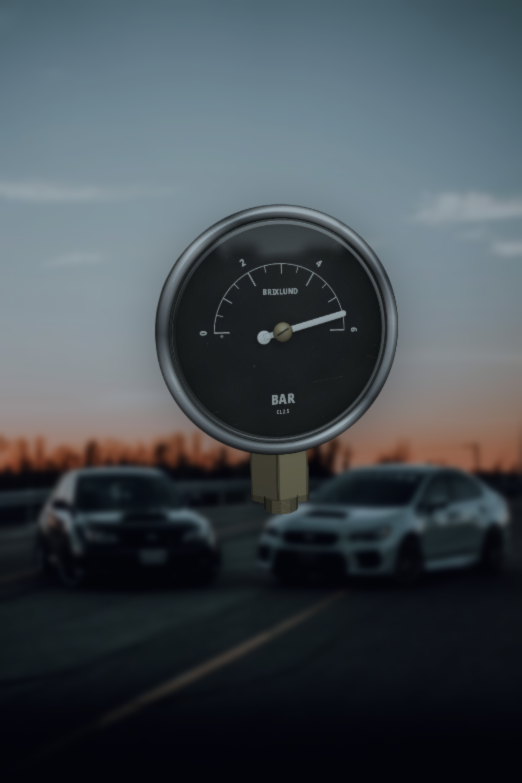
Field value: 5.5 bar
